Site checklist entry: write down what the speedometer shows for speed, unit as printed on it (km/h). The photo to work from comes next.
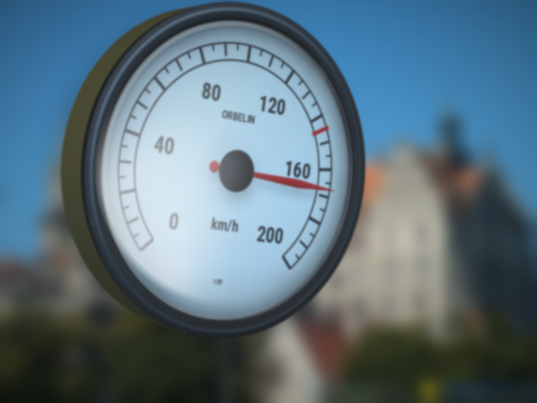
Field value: 167.5 km/h
